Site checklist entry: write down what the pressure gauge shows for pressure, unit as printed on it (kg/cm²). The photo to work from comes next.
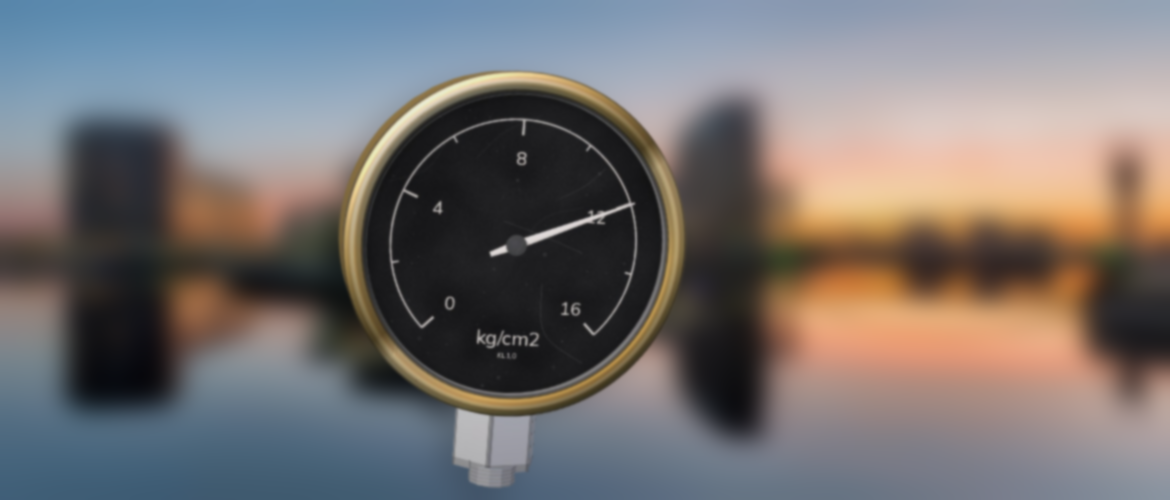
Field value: 12 kg/cm²
